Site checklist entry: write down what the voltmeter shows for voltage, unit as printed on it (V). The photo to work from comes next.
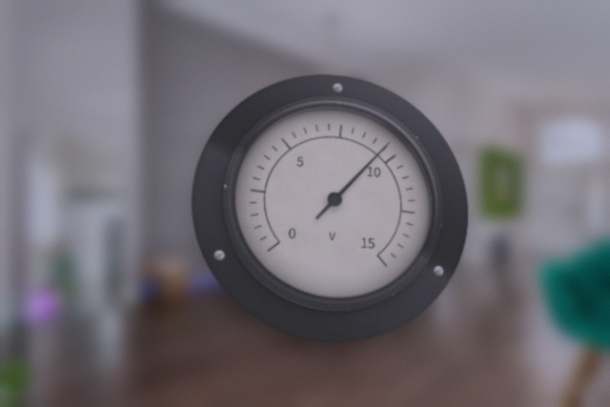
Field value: 9.5 V
